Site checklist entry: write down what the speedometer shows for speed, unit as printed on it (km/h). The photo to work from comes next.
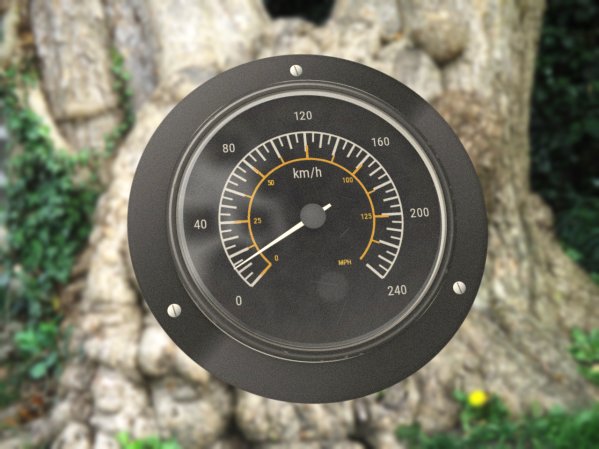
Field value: 12.5 km/h
